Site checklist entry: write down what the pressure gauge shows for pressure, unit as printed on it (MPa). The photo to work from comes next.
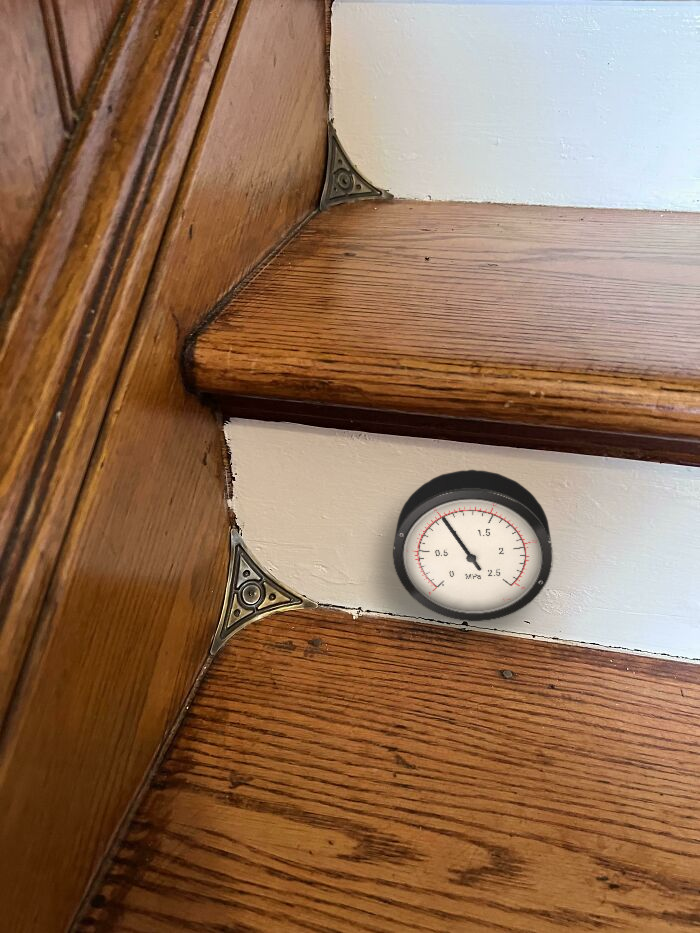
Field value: 1 MPa
